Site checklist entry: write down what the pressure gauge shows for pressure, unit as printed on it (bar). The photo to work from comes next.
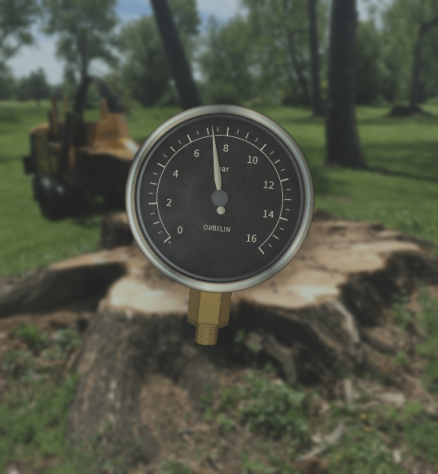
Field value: 7.25 bar
